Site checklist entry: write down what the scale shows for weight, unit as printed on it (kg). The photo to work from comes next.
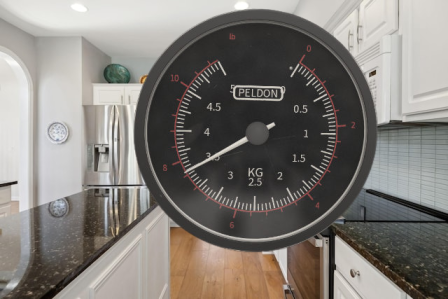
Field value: 3.5 kg
